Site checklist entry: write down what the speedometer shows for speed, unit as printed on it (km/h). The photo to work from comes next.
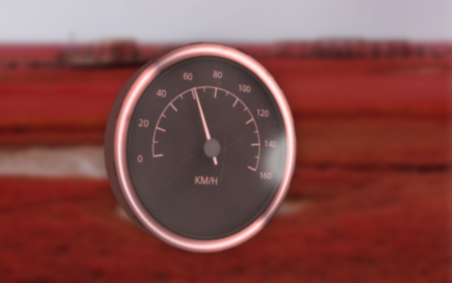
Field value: 60 km/h
